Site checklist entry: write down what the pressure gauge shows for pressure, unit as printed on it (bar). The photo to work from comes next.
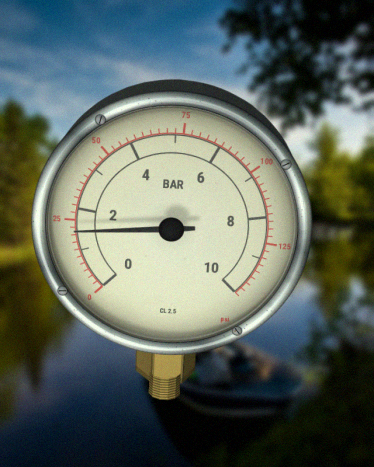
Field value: 1.5 bar
